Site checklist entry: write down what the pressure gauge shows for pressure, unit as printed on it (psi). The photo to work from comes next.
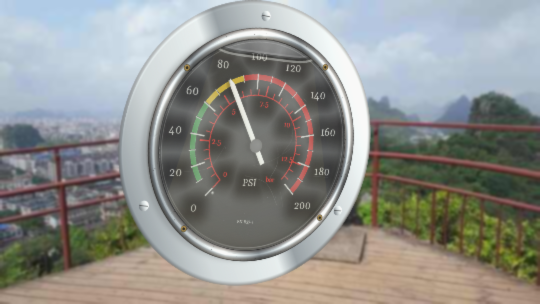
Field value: 80 psi
